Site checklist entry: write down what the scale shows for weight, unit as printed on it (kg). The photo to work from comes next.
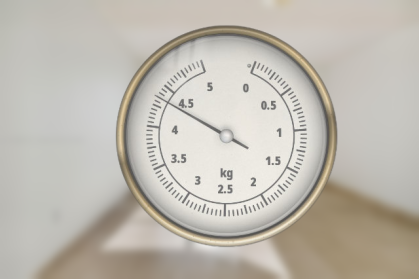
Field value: 4.35 kg
